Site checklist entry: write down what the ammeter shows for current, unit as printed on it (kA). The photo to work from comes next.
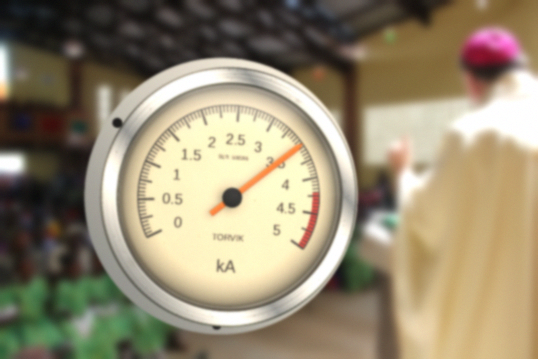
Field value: 3.5 kA
